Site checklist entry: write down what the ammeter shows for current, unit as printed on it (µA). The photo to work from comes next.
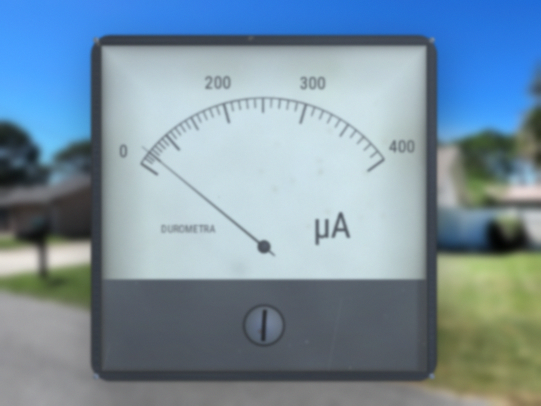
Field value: 50 µA
